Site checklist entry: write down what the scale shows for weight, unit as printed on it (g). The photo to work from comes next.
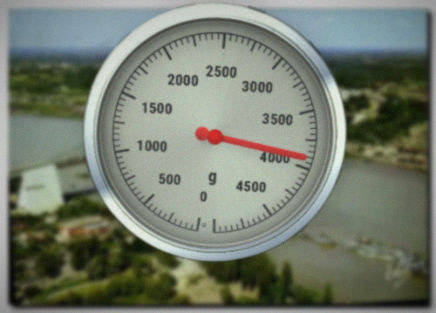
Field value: 3900 g
